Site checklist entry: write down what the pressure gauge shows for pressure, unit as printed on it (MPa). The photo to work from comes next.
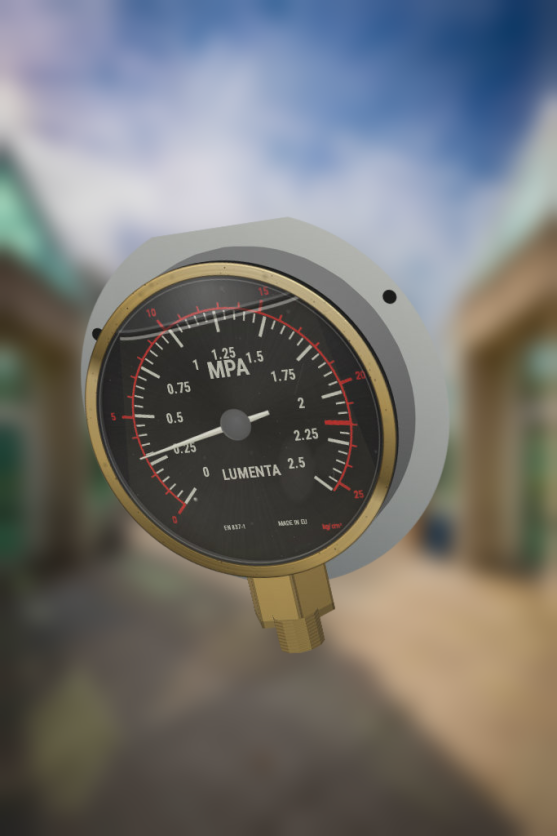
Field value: 0.3 MPa
